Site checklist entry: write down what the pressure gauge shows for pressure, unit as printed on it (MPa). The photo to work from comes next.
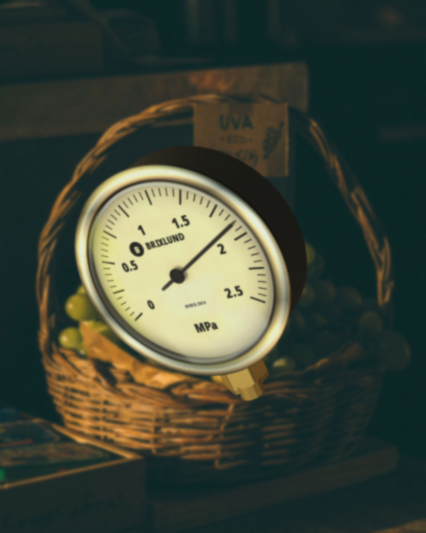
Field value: 1.9 MPa
